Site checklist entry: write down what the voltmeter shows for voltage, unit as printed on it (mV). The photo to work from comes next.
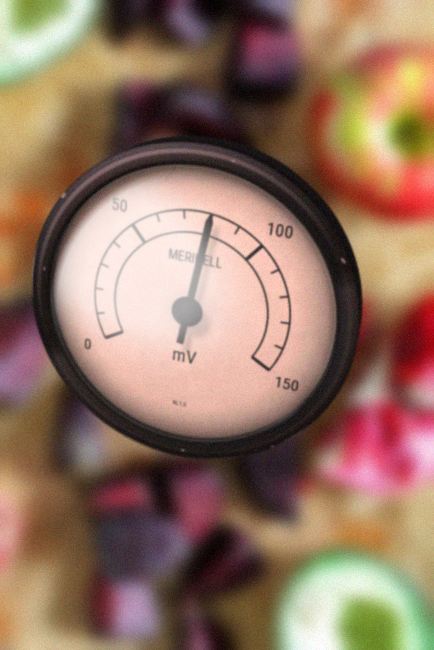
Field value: 80 mV
